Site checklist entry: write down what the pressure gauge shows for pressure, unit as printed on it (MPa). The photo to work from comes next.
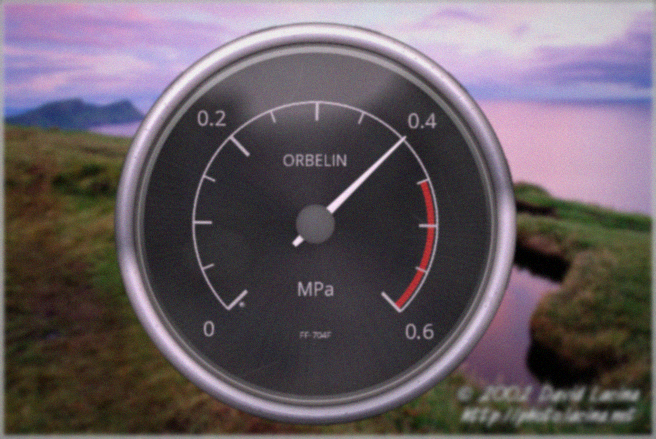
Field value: 0.4 MPa
